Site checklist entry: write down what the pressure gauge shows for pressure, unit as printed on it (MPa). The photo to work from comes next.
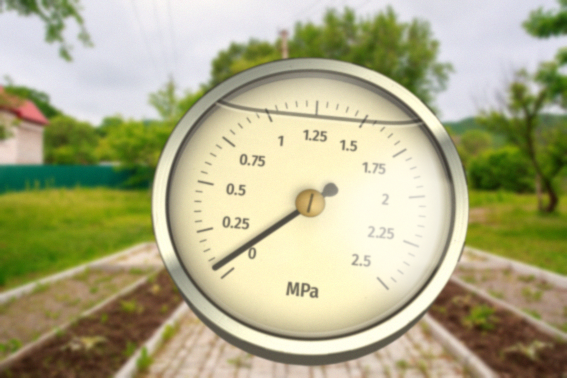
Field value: 0.05 MPa
